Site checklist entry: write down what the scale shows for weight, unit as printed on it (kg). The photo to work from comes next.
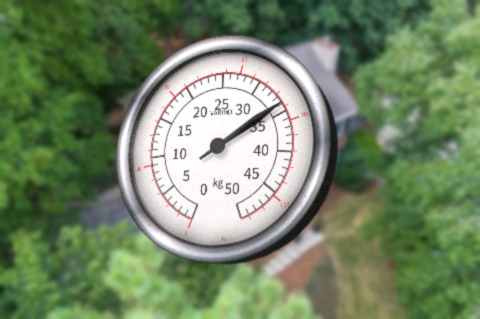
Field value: 34 kg
